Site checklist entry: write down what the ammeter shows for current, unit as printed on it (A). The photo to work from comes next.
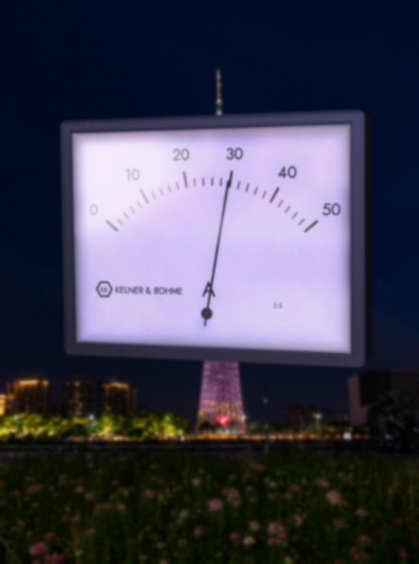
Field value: 30 A
